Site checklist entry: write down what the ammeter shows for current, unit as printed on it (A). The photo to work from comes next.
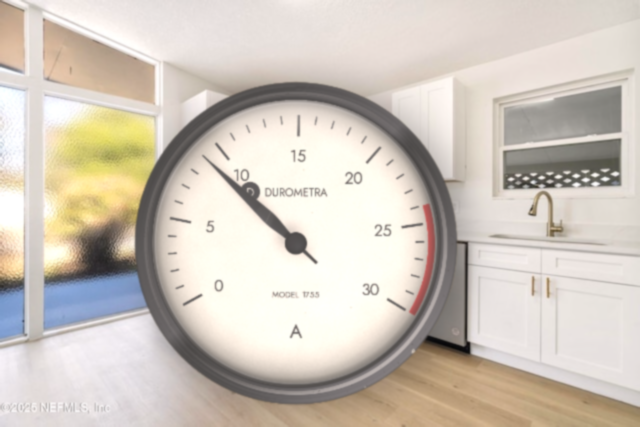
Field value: 9 A
